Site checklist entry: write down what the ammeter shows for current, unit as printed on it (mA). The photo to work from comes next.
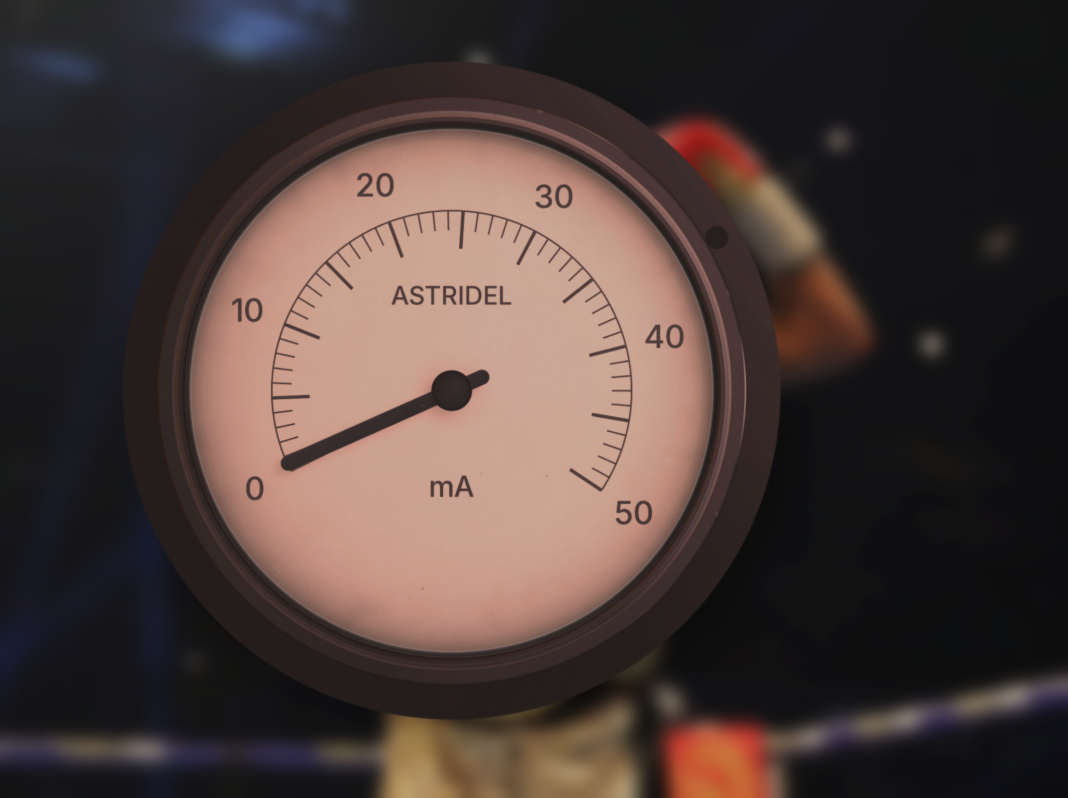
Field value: 0.5 mA
